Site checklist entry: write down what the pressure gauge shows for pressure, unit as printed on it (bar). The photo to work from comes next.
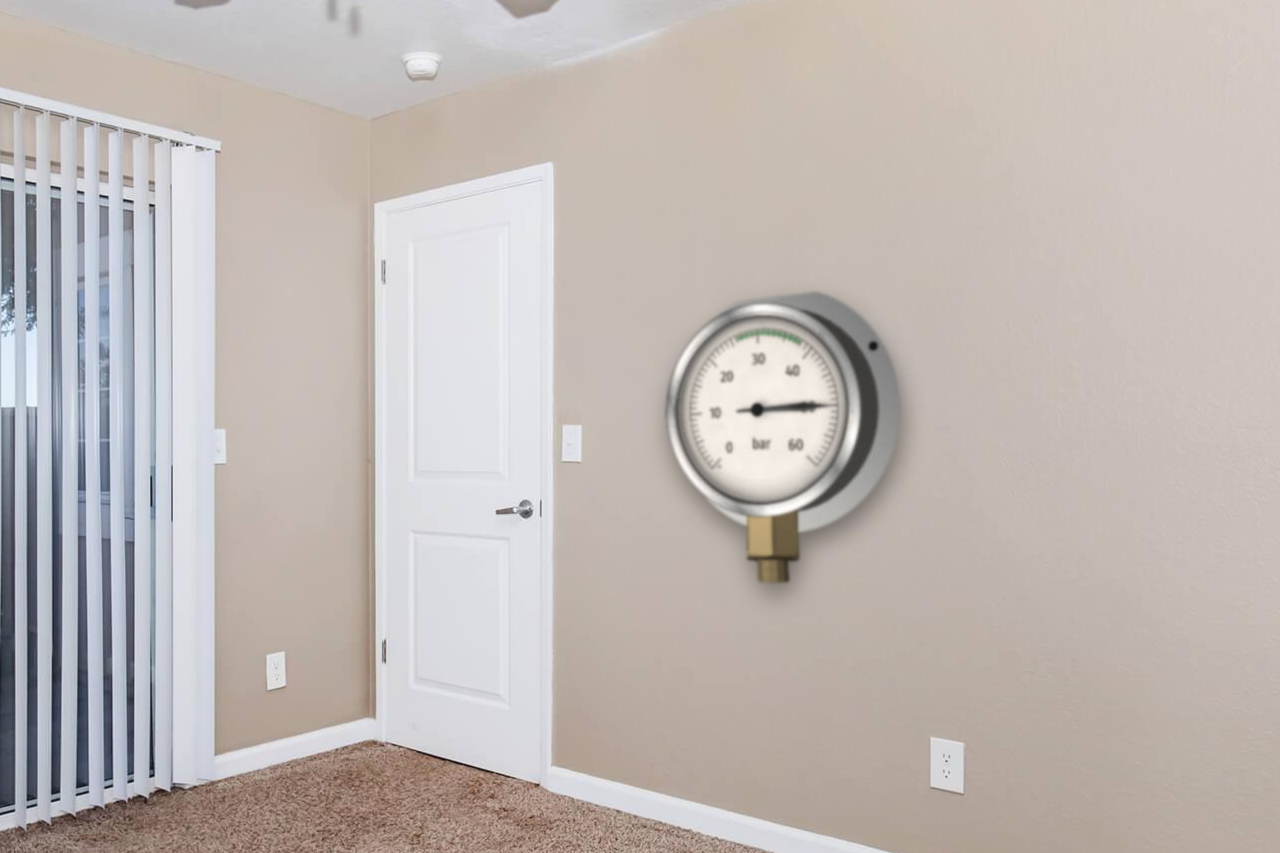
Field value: 50 bar
